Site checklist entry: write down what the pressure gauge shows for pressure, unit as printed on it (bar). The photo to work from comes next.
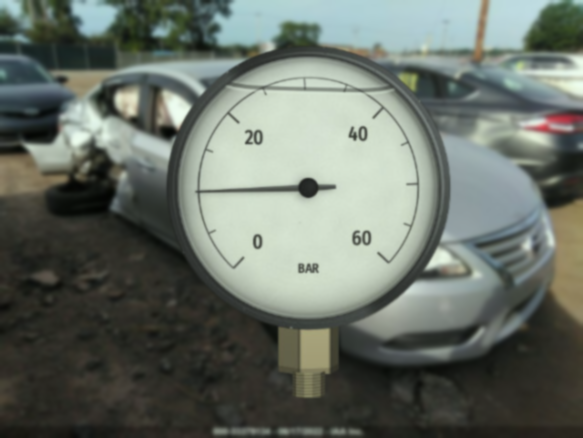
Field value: 10 bar
